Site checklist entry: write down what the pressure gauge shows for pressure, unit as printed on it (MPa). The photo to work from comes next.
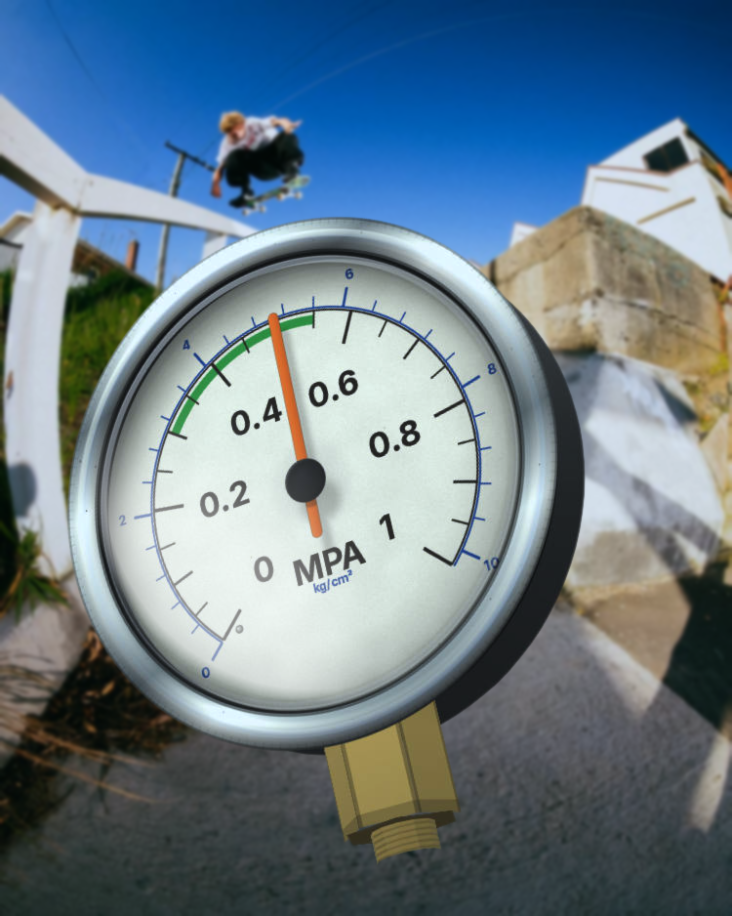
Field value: 0.5 MPa
